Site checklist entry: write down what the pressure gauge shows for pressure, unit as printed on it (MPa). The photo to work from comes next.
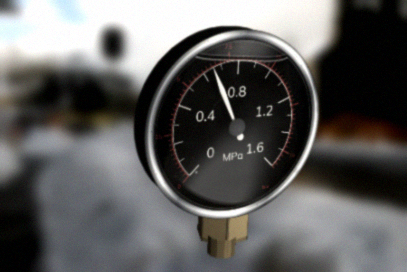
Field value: 0.65 MPa
